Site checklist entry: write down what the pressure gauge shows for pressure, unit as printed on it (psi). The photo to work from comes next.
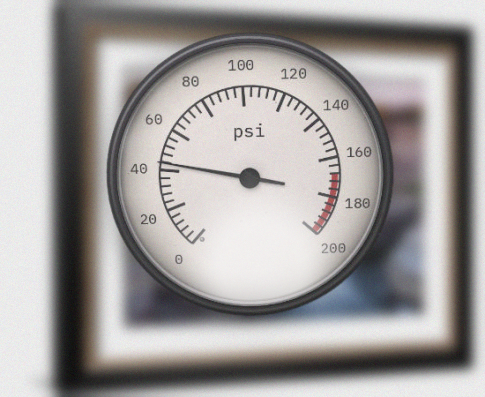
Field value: 44 psi
